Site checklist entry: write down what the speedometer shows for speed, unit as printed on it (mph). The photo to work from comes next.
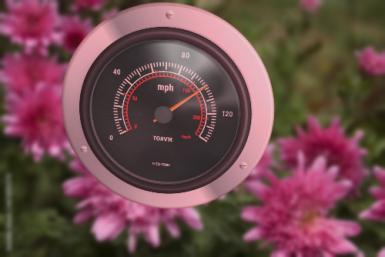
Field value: 100 mph
